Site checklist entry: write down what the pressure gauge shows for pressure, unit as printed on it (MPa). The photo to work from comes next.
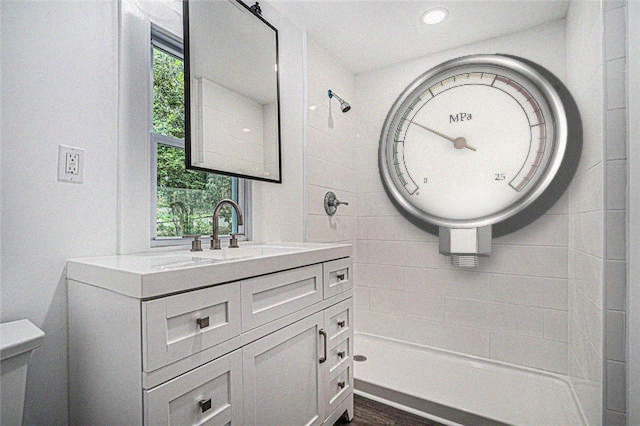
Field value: 7 MPa
